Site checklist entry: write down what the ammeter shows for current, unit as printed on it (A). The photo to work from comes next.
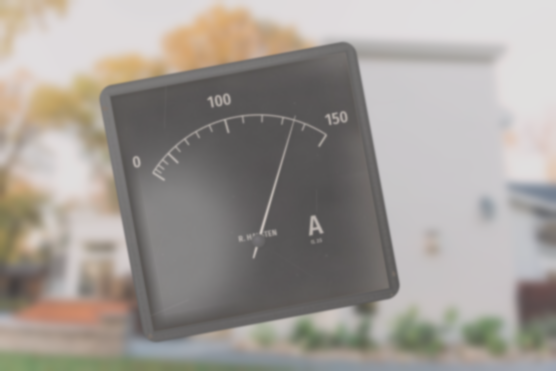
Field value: 135 A
